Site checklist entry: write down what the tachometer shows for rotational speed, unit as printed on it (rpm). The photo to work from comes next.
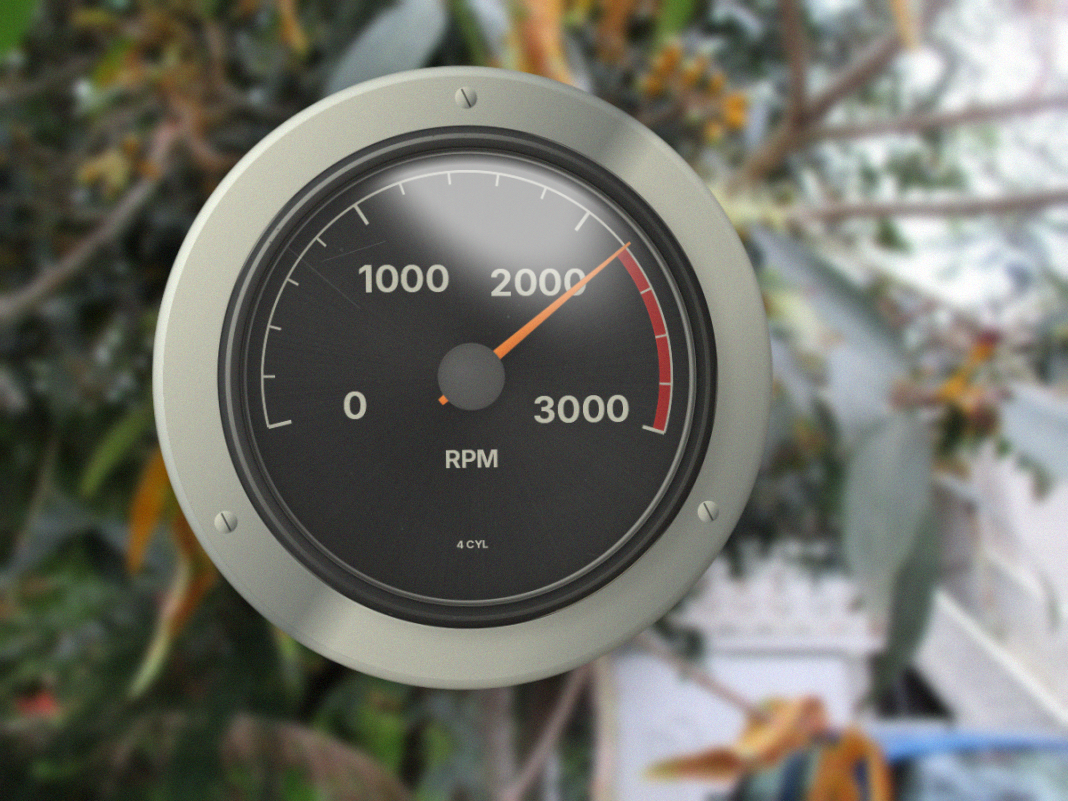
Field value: 2200 rpm
